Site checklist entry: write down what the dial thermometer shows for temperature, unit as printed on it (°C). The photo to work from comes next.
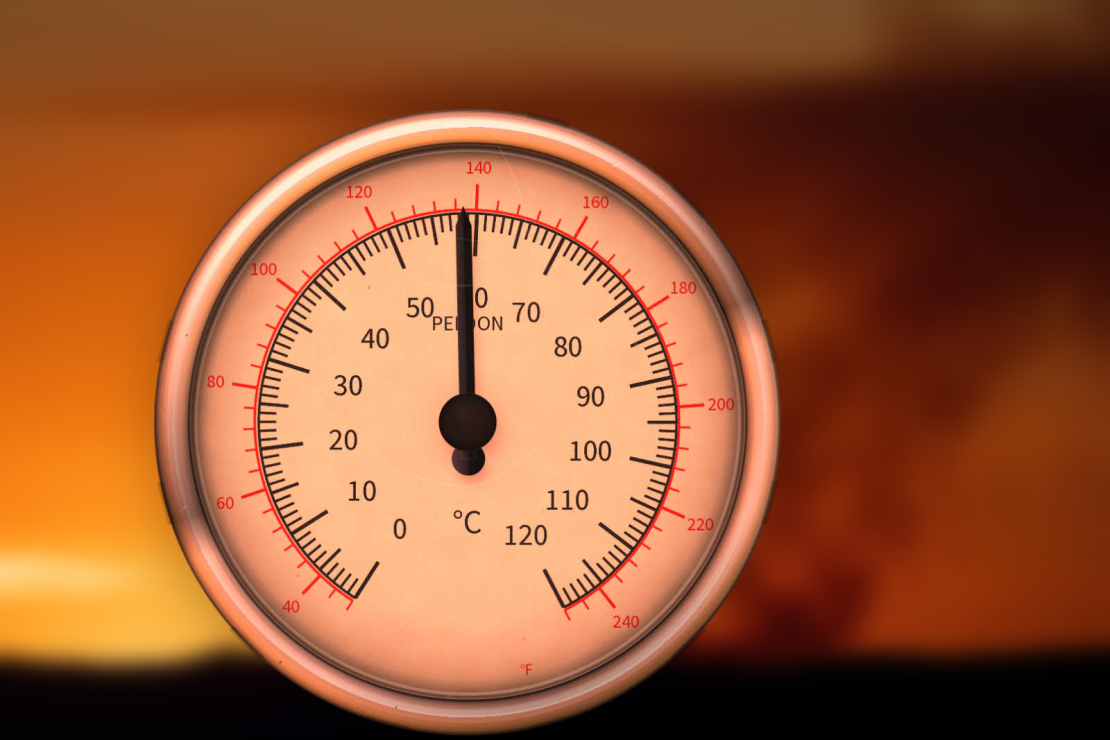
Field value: 58.5 °C
